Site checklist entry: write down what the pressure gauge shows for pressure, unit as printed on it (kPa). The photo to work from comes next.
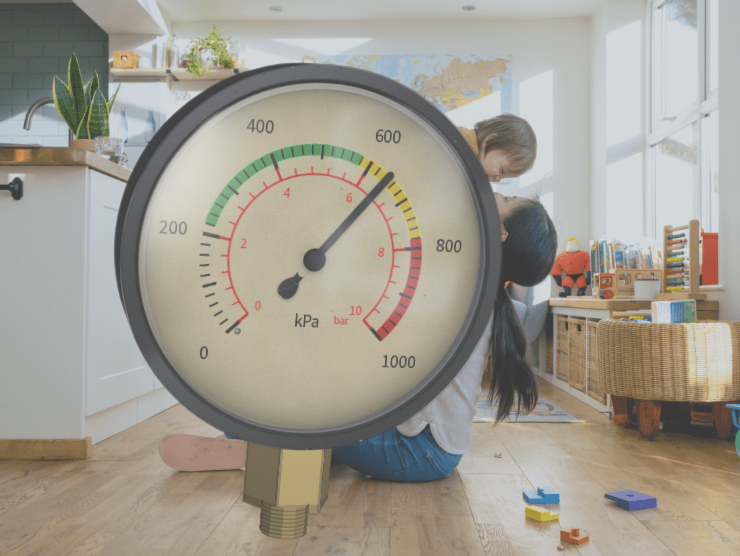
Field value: 640 kPa
